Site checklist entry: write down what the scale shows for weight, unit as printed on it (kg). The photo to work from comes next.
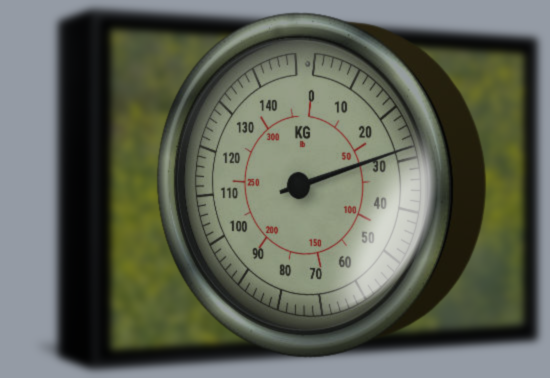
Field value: 28 kg
